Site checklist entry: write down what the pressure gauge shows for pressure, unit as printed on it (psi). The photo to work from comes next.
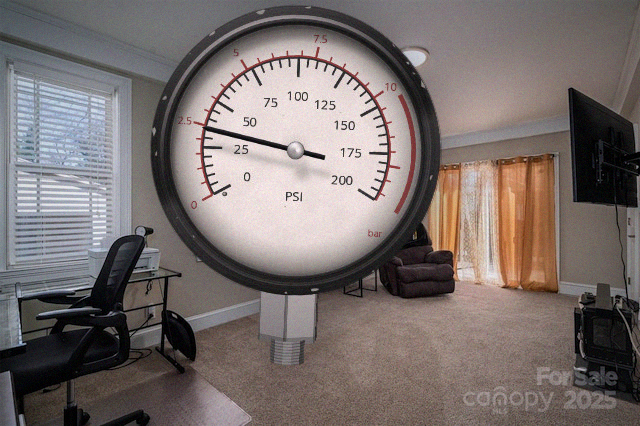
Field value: 35 psi
